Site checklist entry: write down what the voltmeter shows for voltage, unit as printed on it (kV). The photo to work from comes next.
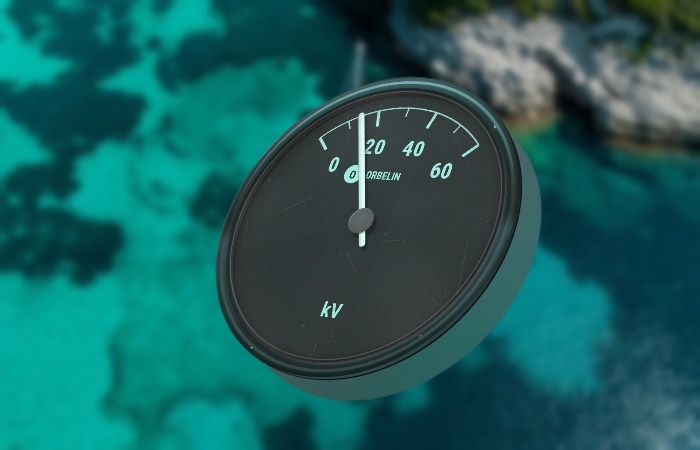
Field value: 15 kV
